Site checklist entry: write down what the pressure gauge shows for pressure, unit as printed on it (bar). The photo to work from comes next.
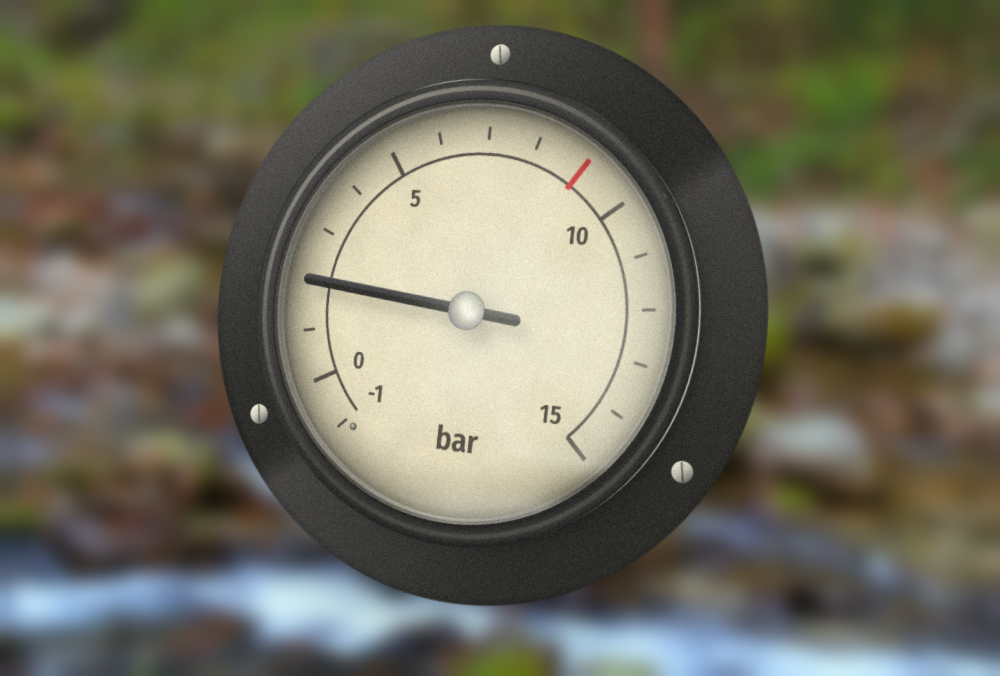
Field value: 2 bar
